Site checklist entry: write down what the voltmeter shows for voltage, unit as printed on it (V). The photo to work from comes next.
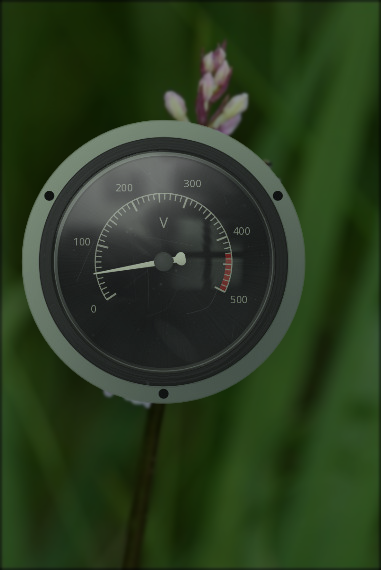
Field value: 50 V
